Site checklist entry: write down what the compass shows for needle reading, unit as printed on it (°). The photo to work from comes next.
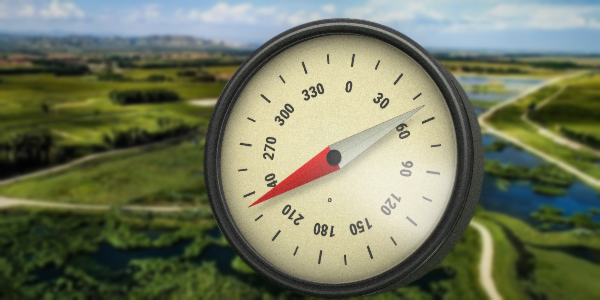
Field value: 232.5 °
